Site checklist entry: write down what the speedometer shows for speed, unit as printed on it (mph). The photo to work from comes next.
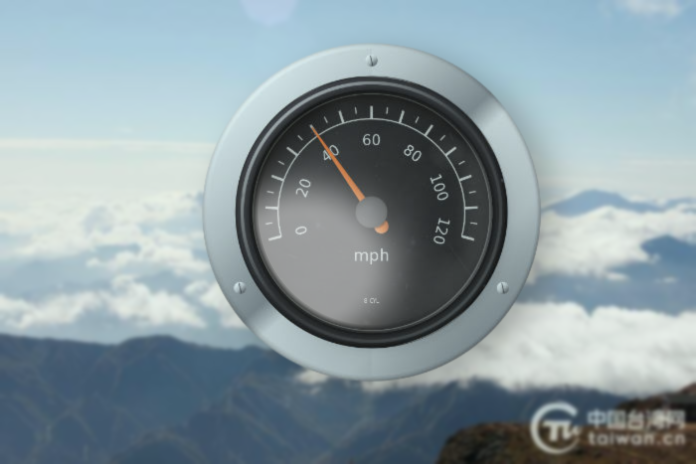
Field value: 40 mph
